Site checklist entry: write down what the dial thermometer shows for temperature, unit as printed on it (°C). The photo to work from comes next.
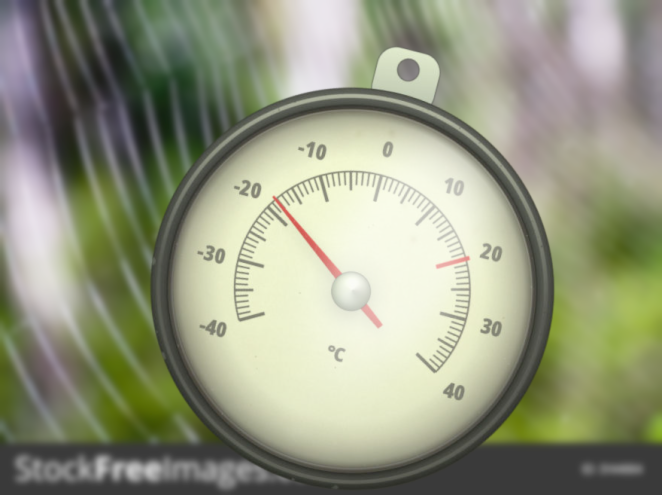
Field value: -18 °C
